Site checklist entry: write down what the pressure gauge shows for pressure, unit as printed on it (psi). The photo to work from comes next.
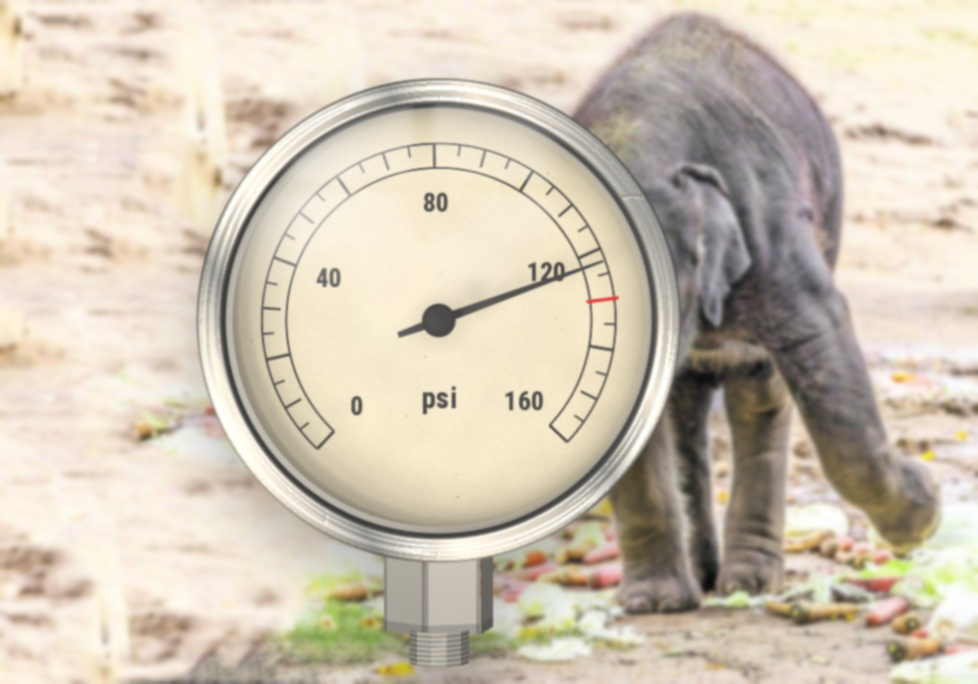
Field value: 122.5 psi
